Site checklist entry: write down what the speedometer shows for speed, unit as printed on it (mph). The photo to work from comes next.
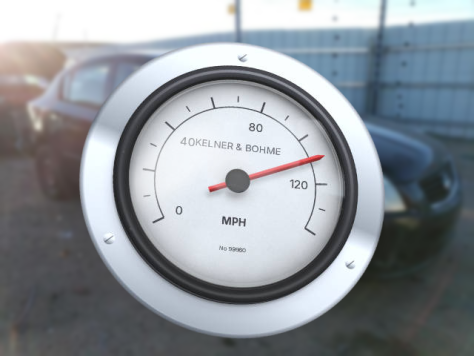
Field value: 110 mph
